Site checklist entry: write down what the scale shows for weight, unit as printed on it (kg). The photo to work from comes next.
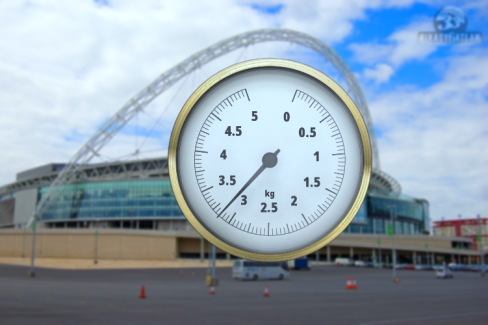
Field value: 3.15 kg
